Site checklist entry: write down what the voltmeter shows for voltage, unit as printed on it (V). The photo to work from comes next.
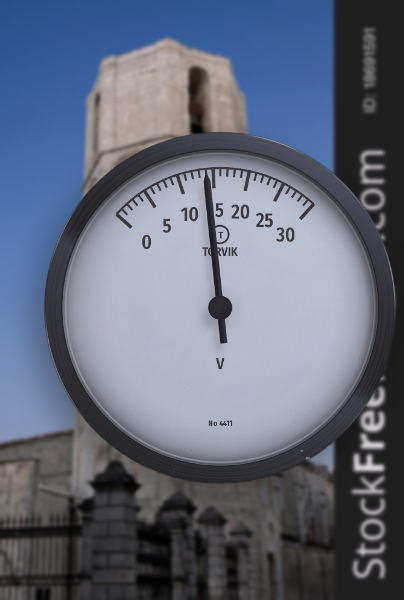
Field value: 14 V
